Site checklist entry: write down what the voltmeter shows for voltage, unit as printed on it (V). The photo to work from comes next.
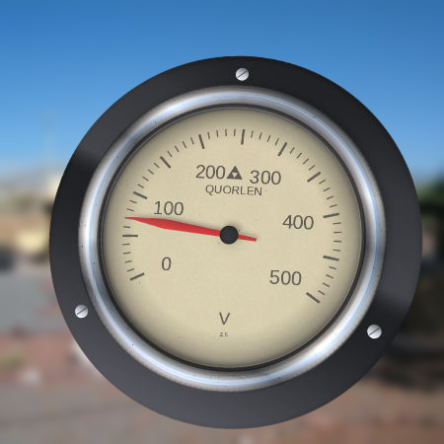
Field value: 70 V
